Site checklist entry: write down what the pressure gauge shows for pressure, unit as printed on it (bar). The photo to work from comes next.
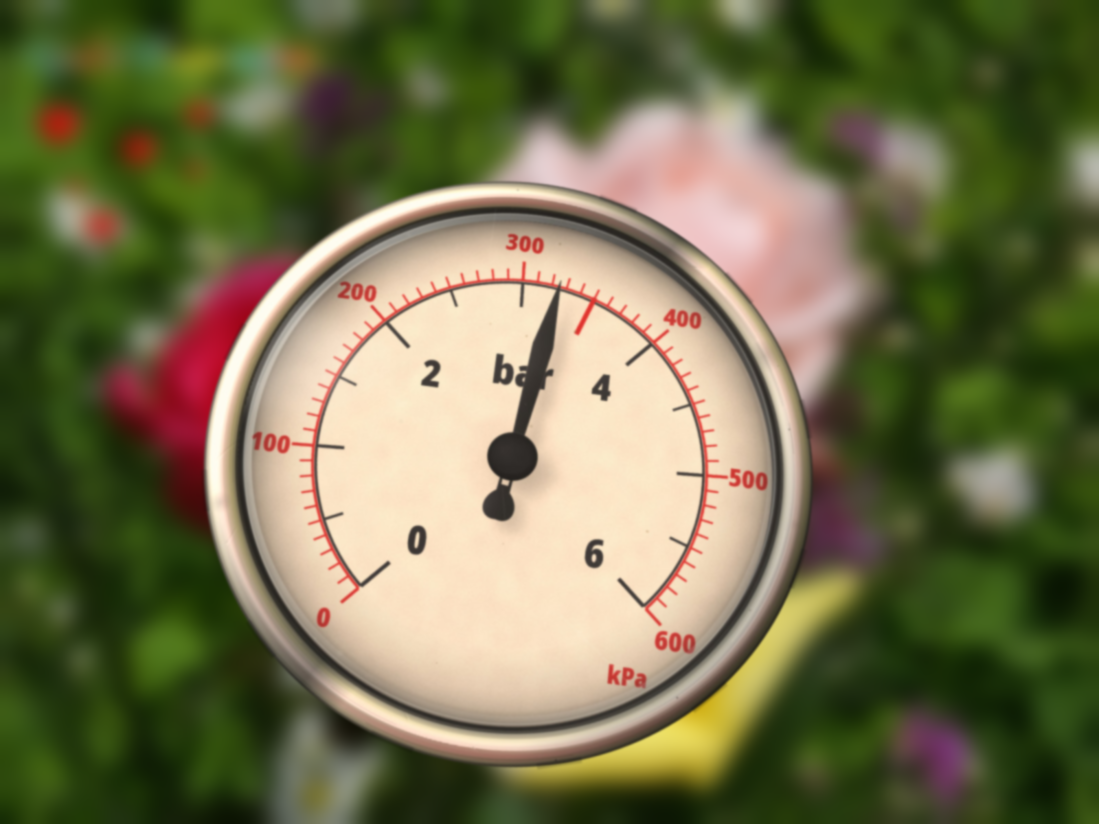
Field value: 3.25 bar
